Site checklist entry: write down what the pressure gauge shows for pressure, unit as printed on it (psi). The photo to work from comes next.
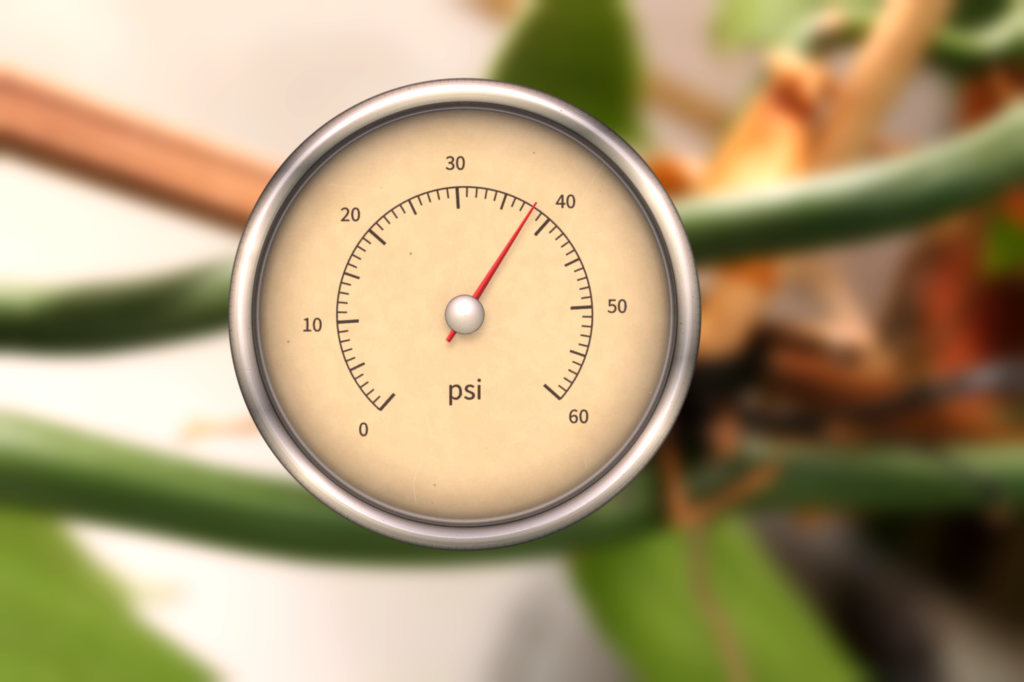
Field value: 38 psi
